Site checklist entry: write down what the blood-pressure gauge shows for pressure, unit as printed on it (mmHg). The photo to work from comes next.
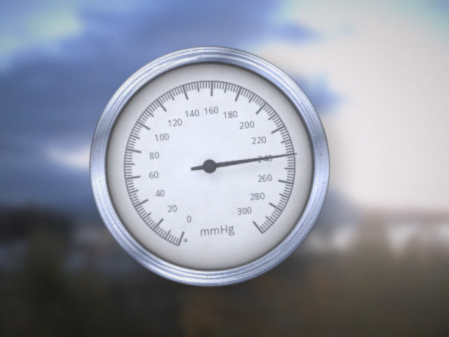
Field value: 240 mmHg
